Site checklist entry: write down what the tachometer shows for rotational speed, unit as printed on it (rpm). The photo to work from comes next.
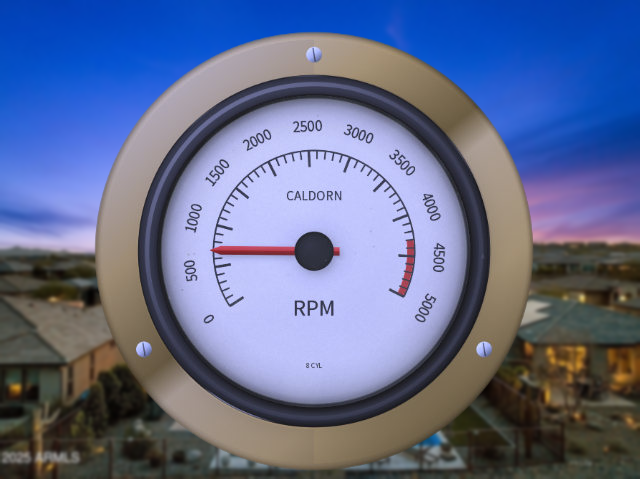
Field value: 700 rpm
